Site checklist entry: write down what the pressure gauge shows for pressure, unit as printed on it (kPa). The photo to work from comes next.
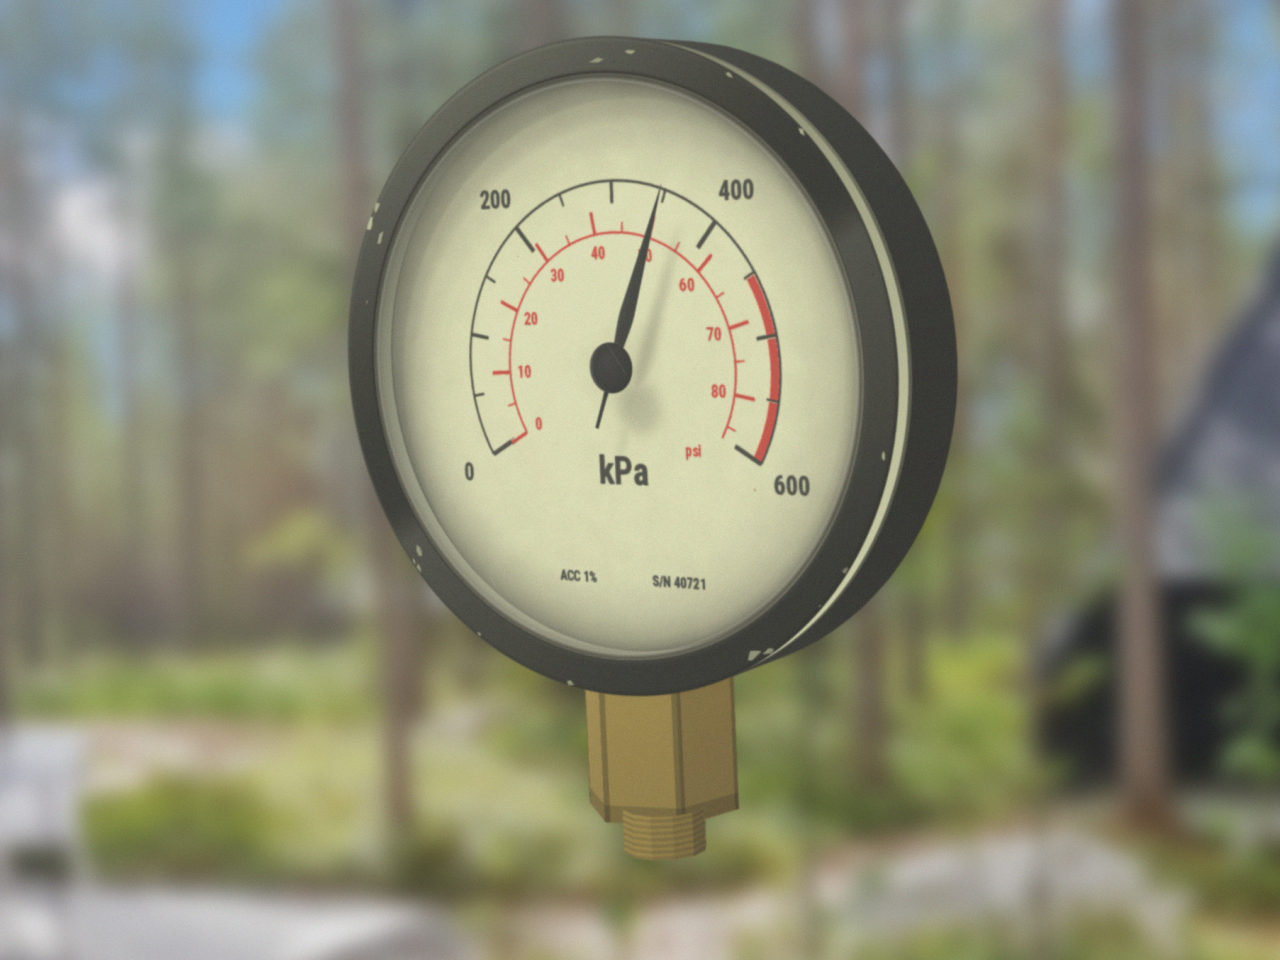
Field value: 350 kPa
